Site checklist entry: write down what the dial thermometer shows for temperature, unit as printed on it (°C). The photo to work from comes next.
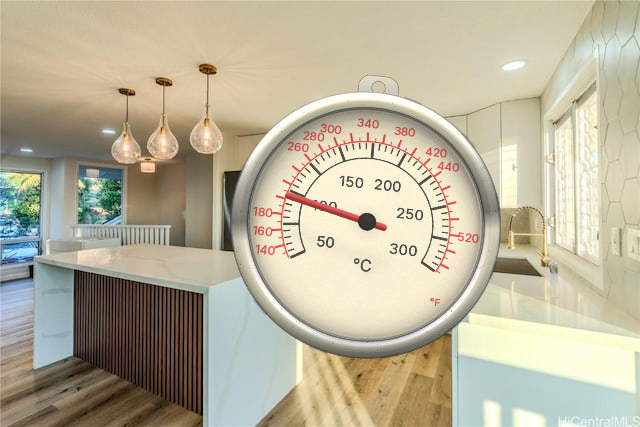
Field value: 95 °C
